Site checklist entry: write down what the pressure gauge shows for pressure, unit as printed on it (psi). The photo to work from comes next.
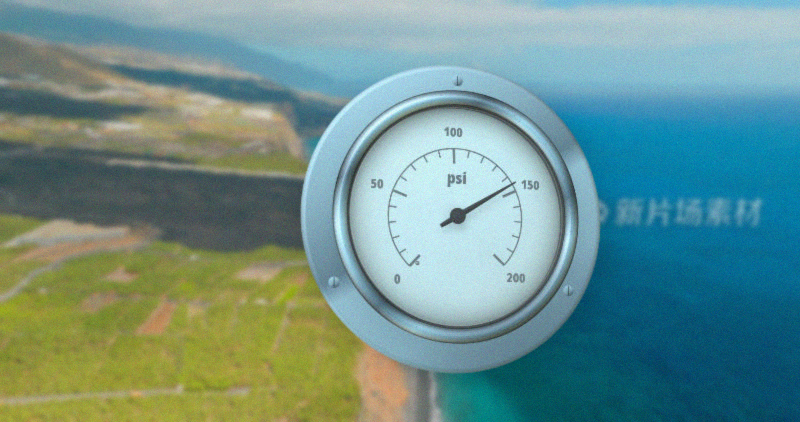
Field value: 145 psi
